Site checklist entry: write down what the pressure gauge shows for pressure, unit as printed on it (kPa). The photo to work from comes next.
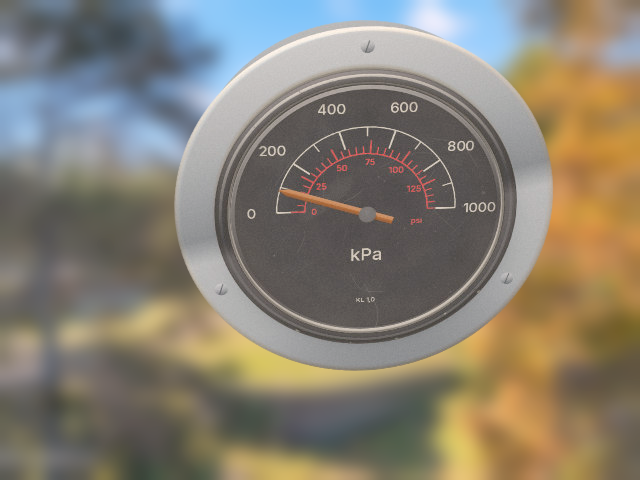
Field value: 100 kPa
